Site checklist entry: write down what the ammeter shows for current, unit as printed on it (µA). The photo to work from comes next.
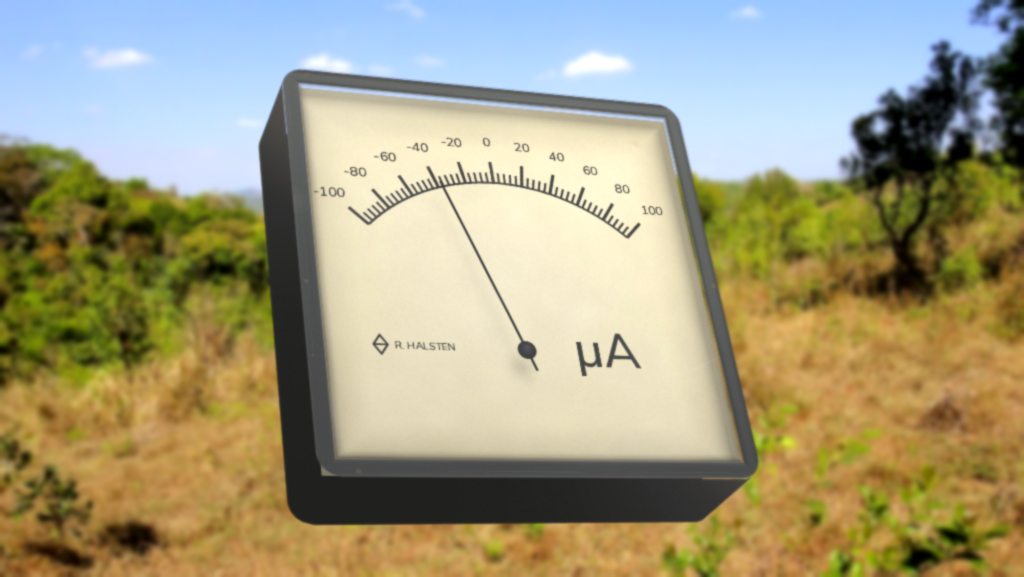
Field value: -40 µA
